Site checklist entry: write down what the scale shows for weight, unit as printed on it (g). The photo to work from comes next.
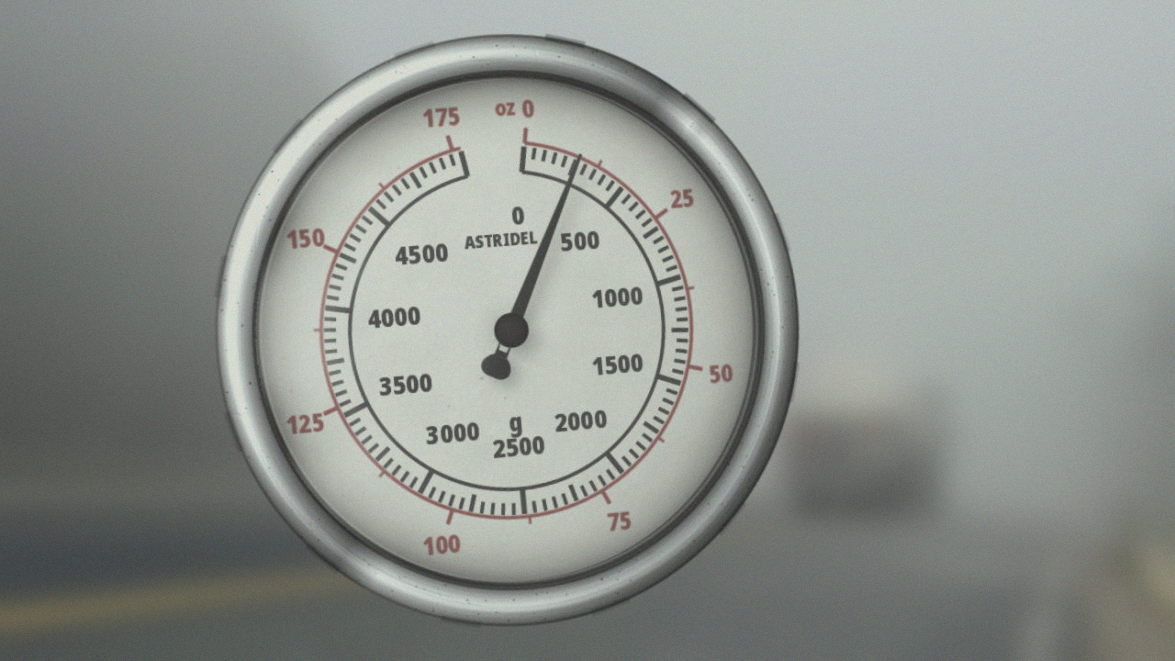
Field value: 250 g
